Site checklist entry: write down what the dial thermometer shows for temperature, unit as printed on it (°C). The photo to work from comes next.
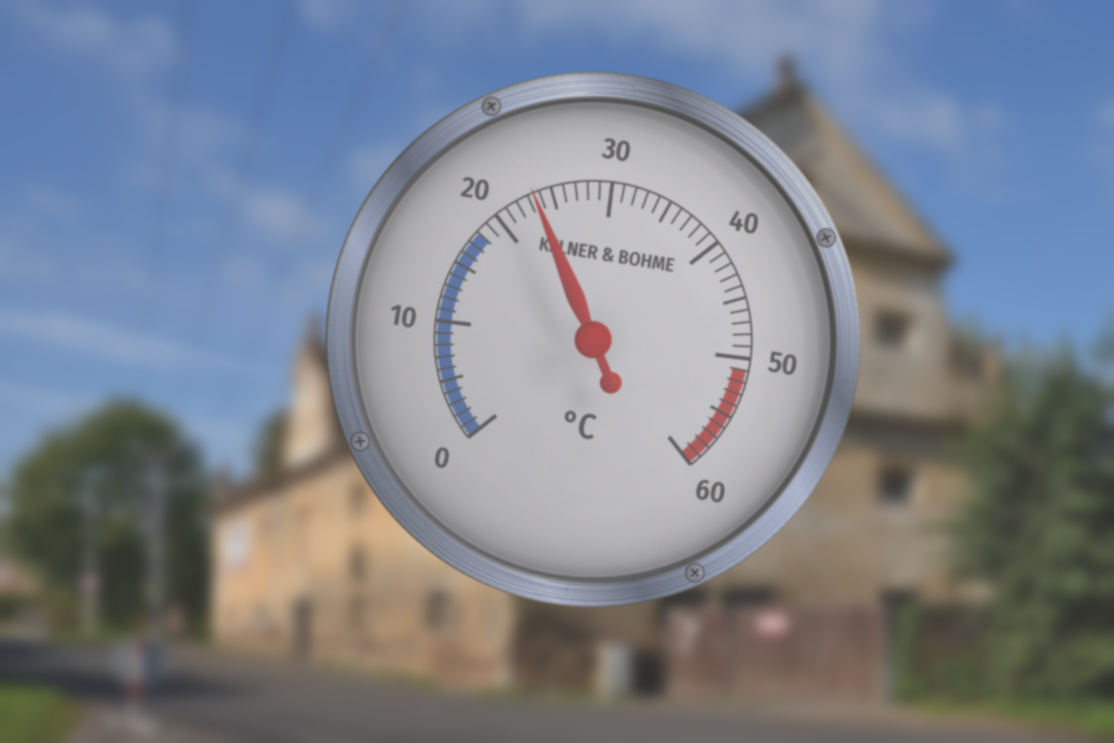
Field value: 23.5 °C
